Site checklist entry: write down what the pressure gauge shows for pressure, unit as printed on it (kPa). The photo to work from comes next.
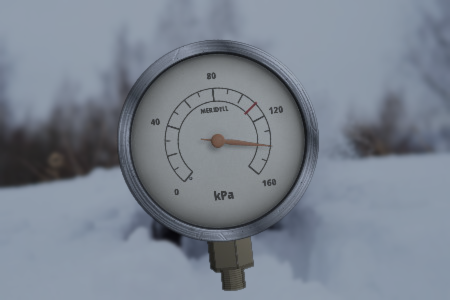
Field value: 140 kPa
